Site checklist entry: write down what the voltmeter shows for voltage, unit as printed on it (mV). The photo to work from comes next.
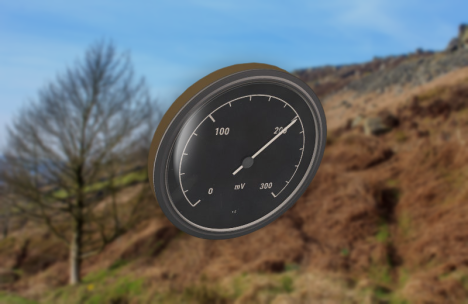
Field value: 200 mV
